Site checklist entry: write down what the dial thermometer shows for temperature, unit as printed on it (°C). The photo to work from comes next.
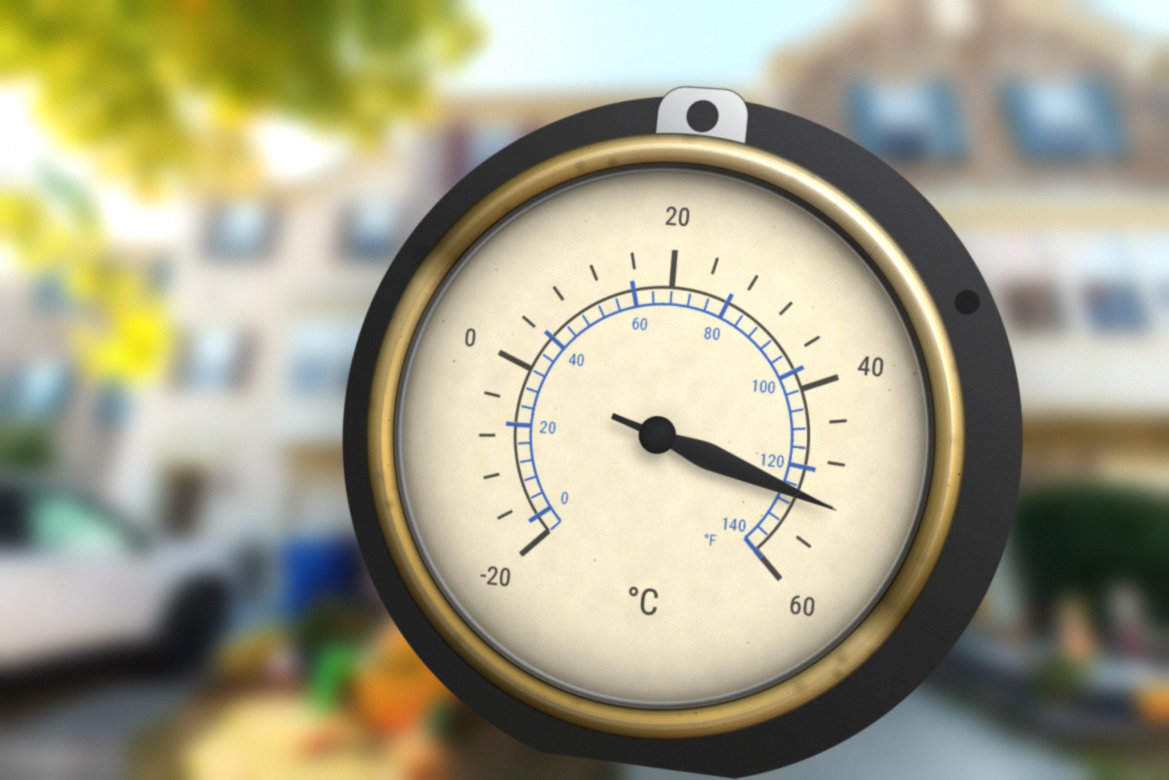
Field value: 52 °C
